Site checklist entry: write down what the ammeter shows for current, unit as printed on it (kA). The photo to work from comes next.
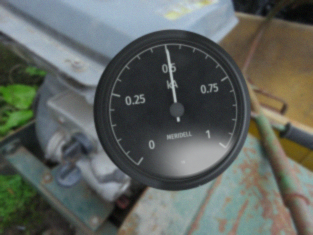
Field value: 0.5 kA
